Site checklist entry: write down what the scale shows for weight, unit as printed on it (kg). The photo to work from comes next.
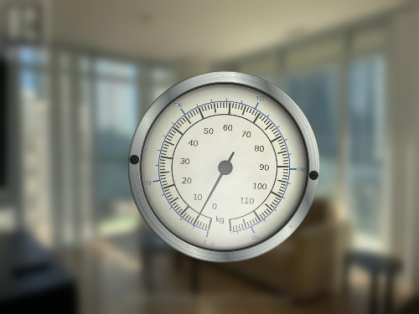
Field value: 5 kg
